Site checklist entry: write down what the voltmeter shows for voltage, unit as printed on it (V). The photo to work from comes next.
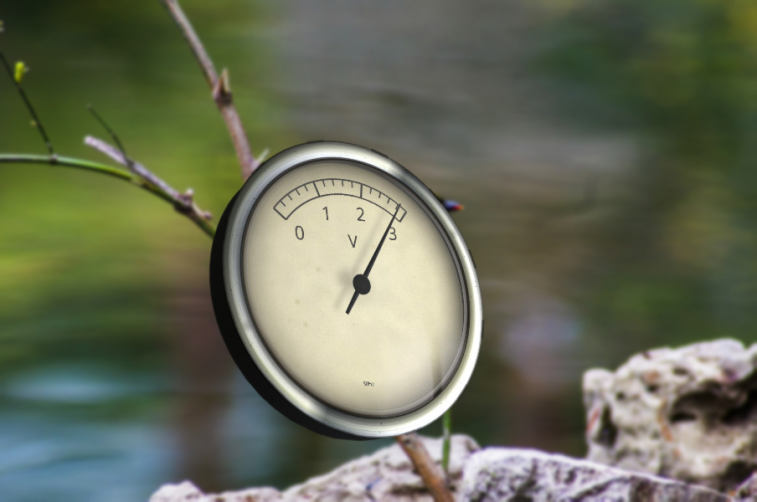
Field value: 2.8 V
